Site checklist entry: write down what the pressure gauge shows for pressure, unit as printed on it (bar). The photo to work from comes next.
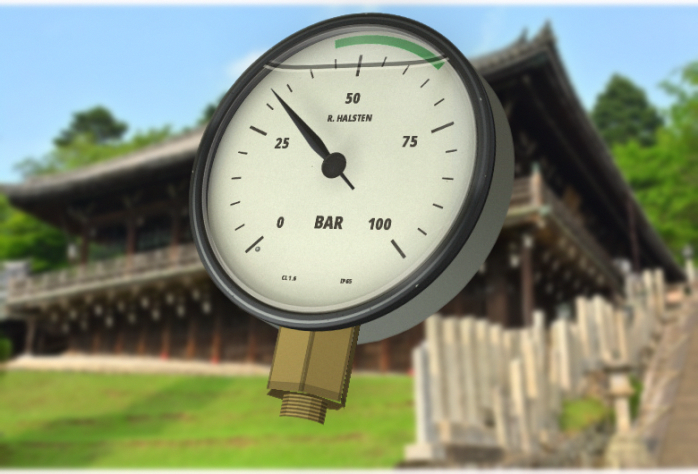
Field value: 32.5 bar
